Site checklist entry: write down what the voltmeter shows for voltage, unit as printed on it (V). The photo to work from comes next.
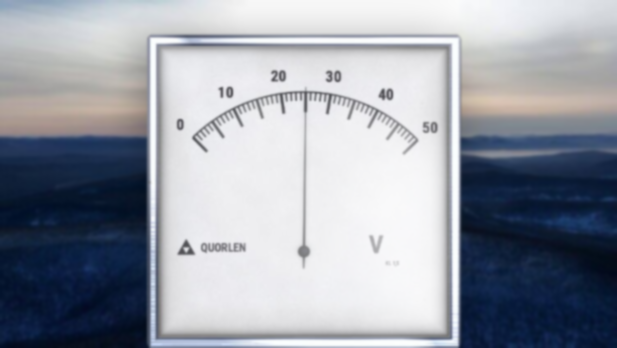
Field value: 25 V
